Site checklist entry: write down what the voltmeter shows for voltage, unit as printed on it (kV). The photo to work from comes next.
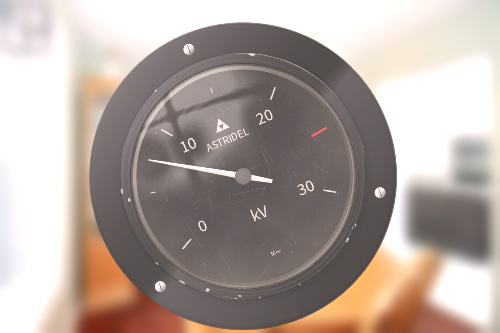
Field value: 7.5 kV
